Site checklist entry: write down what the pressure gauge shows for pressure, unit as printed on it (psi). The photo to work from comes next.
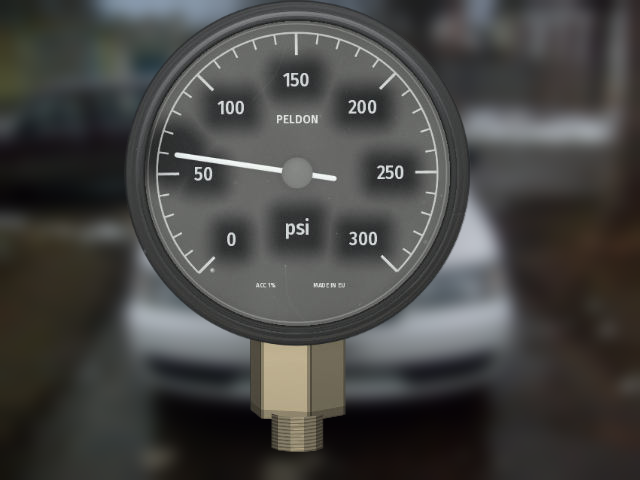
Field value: 60 psi
